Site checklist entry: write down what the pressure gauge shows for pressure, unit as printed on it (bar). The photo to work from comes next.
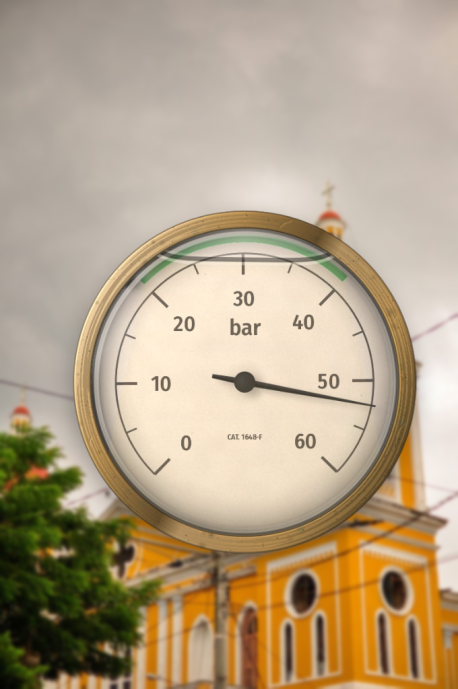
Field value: 52.5 bar
